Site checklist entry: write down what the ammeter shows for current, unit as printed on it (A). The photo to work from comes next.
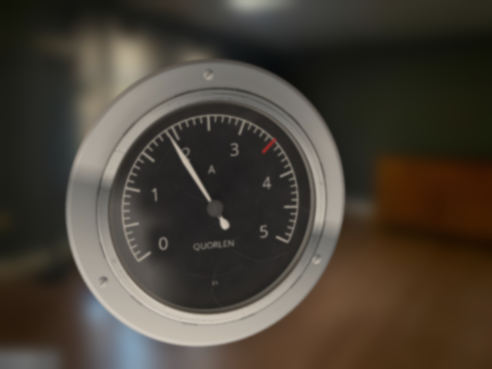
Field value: 1.9 A
